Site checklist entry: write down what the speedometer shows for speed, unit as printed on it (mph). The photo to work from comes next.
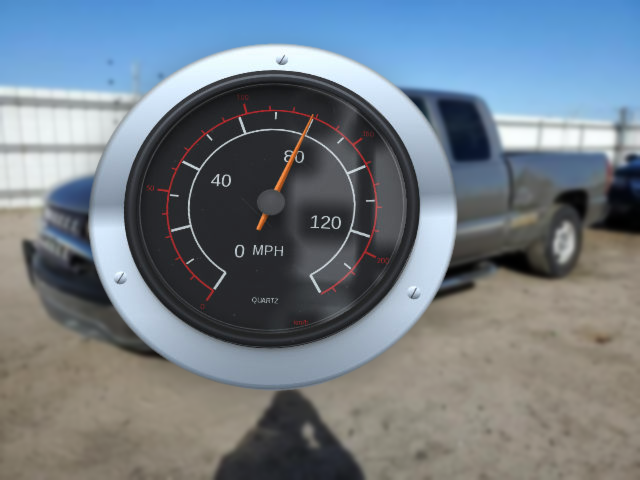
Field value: 80 mph
